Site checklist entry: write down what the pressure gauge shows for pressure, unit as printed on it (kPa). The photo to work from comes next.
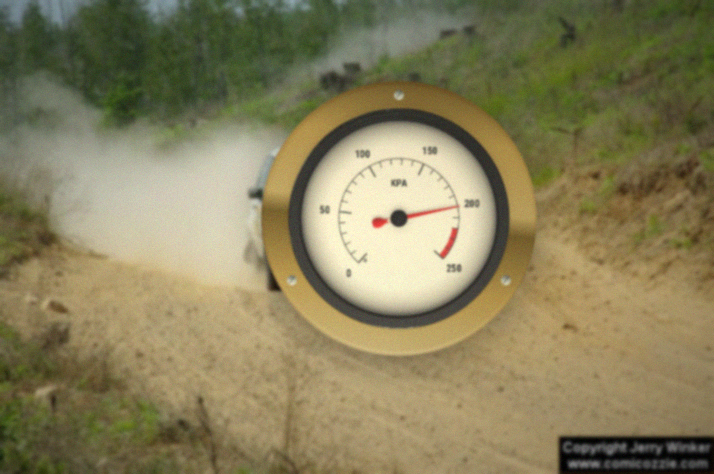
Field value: 200 kPa
